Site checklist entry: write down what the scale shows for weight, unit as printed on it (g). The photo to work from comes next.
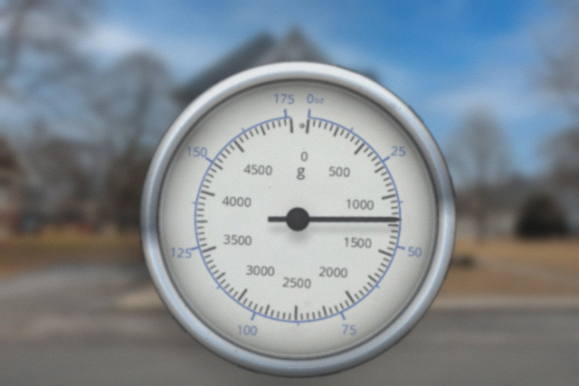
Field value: 1200 g
